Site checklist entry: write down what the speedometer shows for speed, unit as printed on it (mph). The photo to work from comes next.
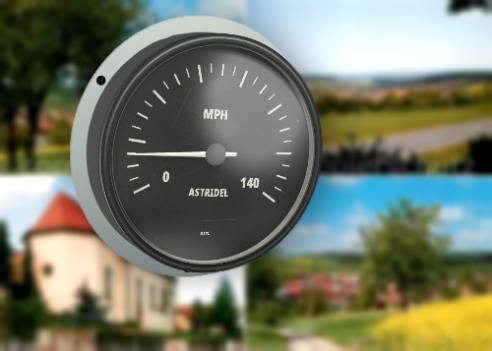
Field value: 15 mph
